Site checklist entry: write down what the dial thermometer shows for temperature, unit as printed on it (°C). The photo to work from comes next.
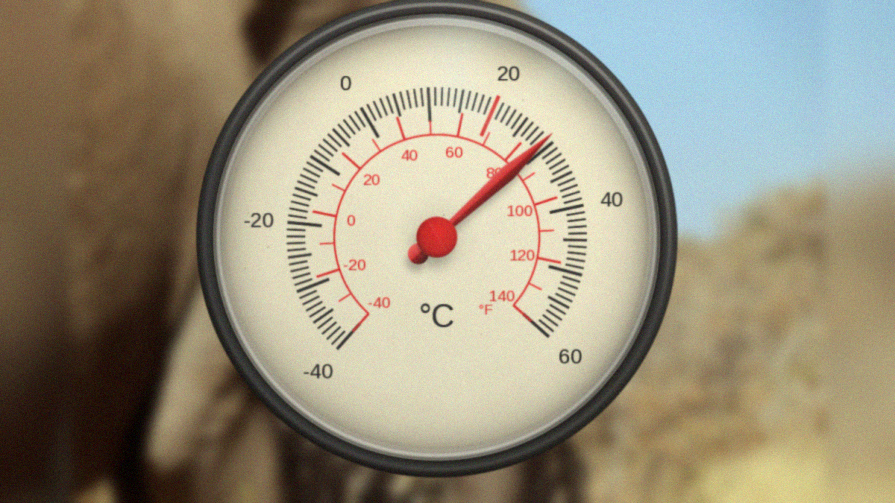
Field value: 29 °C
